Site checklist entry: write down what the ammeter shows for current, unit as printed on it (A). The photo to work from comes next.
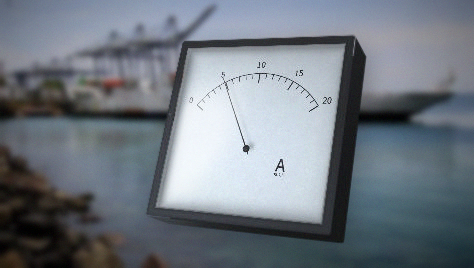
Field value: 5 A
